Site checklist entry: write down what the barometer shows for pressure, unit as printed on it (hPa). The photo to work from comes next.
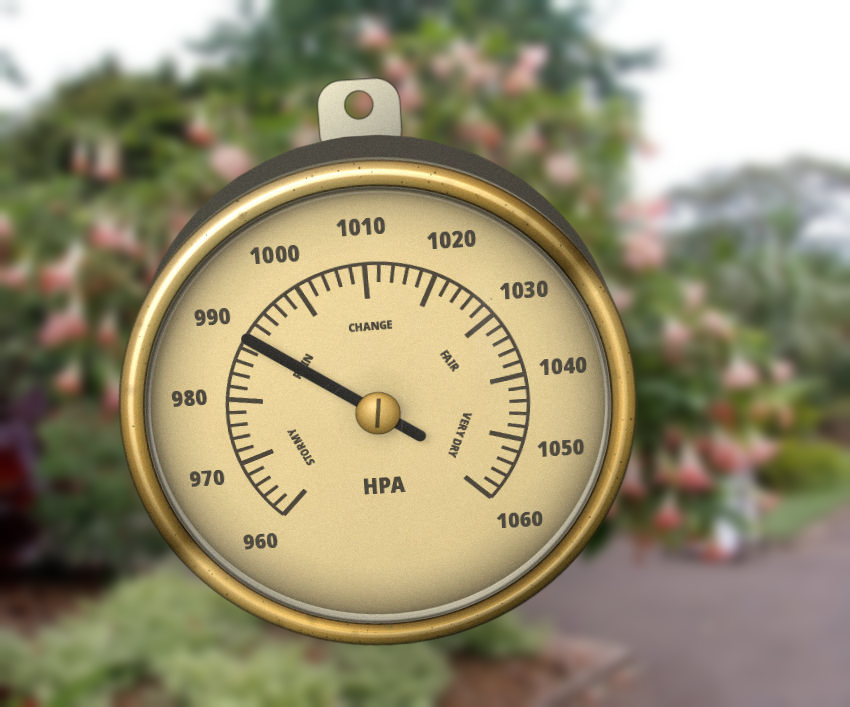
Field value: 990 hPa
